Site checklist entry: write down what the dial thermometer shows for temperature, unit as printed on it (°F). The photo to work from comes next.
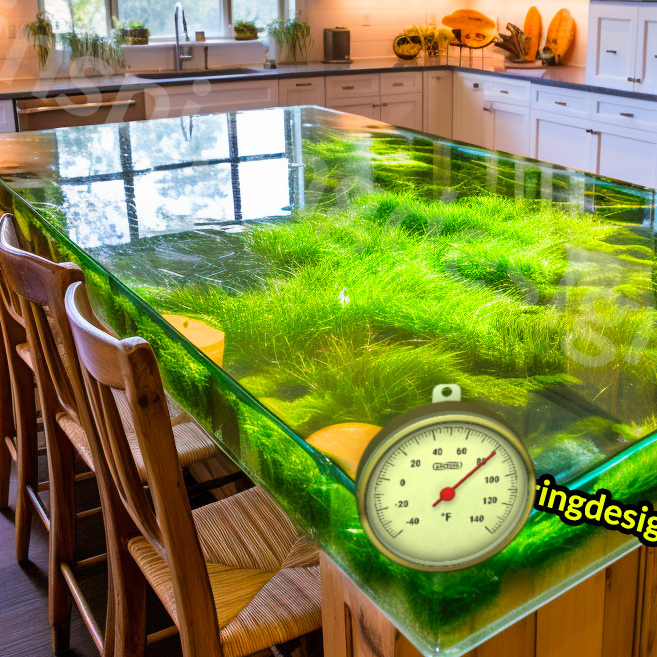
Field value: 80 °F
